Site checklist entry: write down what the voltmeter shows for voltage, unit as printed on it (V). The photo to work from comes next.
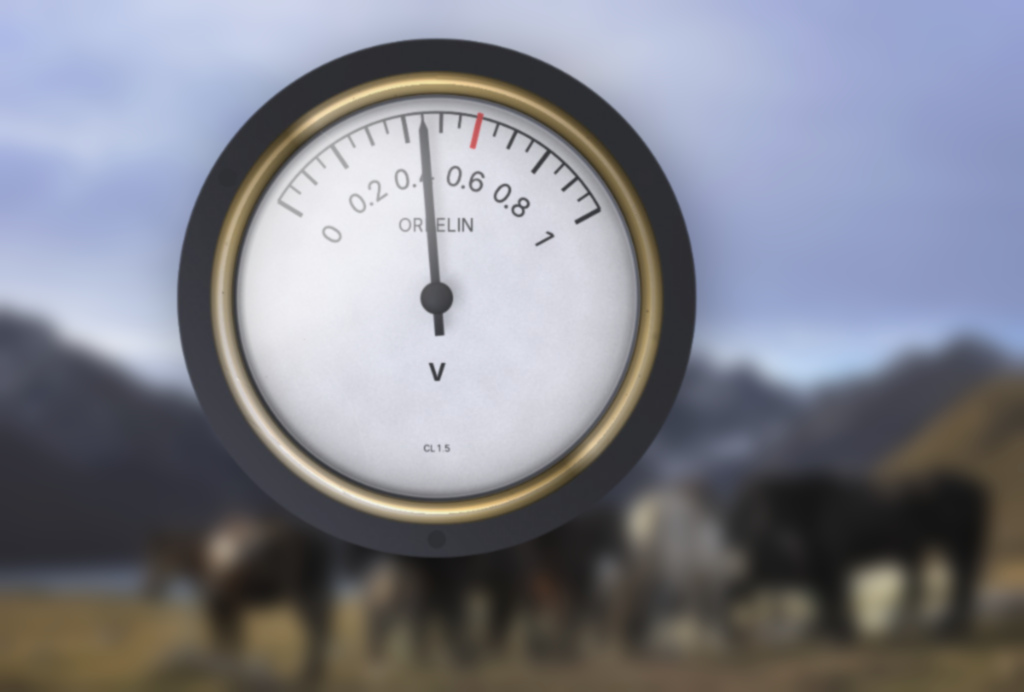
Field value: 0.45 V
